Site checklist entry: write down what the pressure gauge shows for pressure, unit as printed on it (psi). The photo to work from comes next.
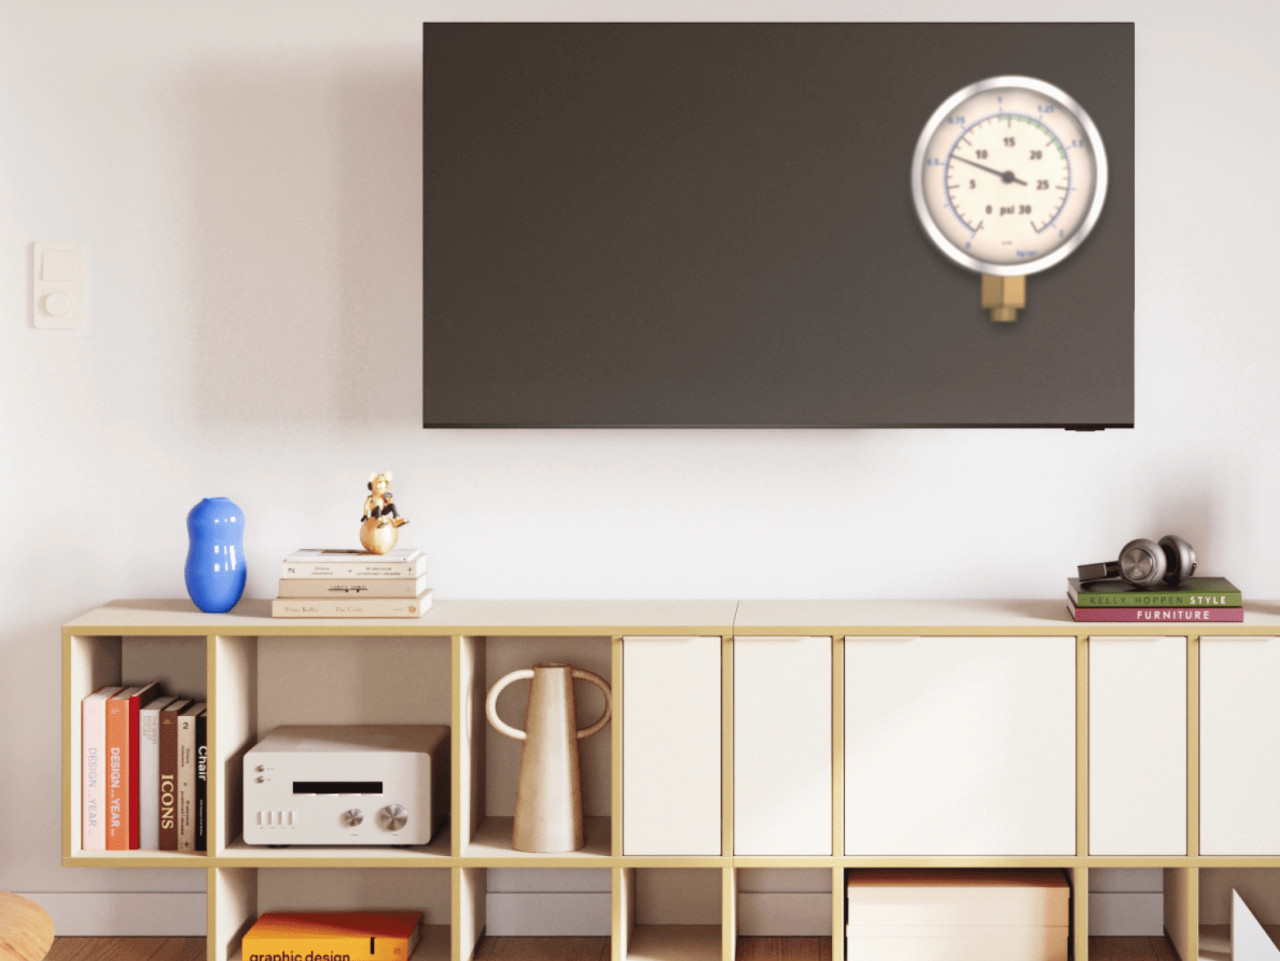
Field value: 8 psi
